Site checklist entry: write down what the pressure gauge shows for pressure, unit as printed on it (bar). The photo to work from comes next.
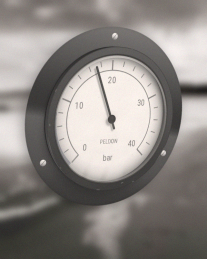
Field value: 17 bar
